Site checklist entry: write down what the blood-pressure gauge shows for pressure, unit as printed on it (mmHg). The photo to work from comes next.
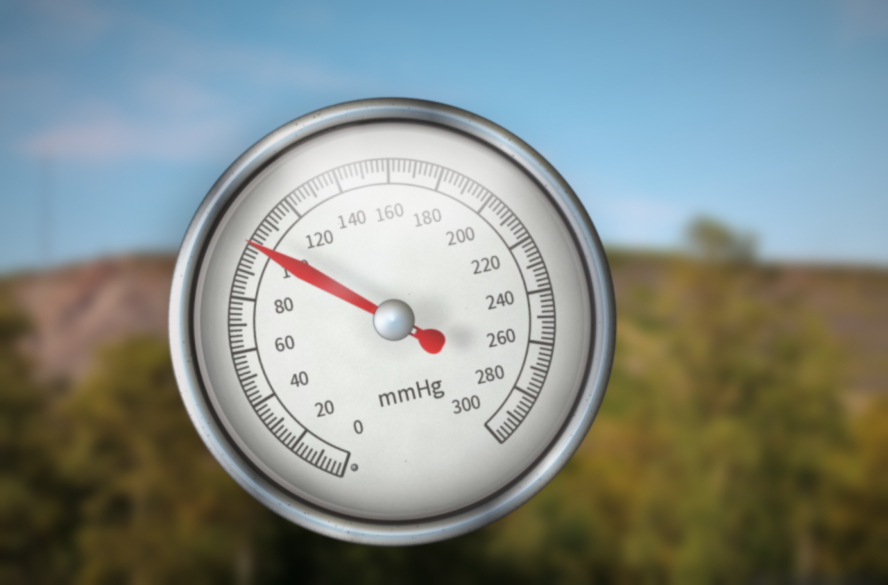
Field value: 100 mmHg
